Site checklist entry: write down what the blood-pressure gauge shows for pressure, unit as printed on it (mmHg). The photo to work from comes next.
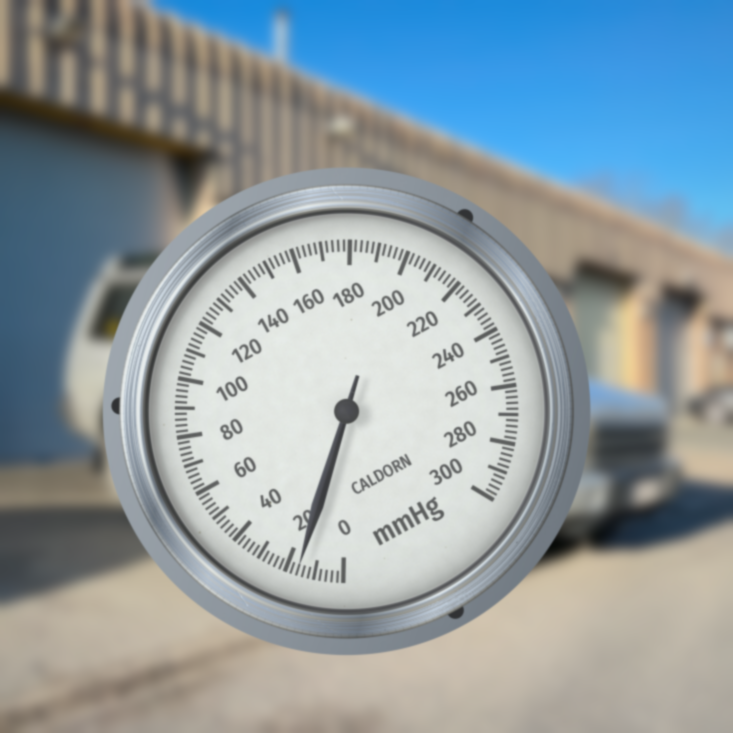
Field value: 16 mmHg
